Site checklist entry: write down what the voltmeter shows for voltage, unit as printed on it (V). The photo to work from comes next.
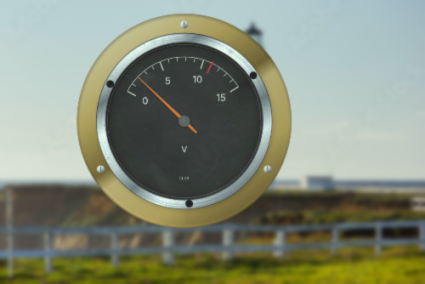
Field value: 2 V
